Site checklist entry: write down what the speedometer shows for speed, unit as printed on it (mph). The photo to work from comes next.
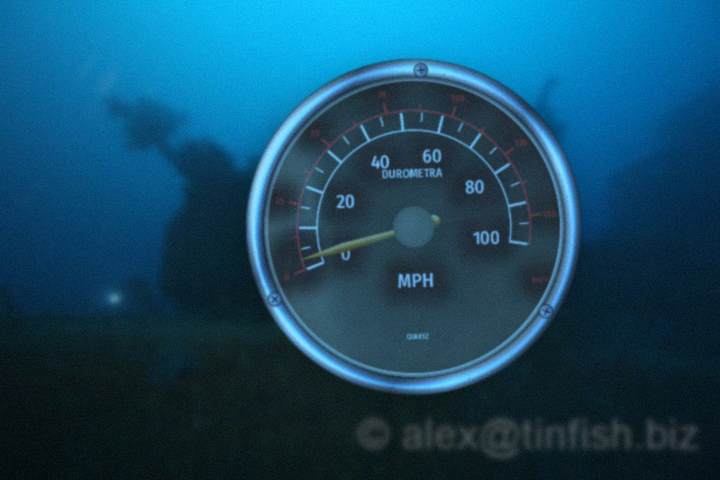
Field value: 2.5 mph
